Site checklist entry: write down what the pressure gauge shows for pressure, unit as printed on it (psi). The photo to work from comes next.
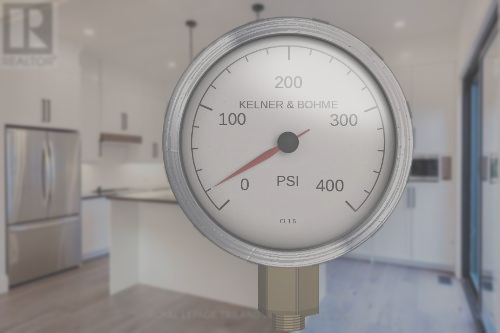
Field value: 20 psi
